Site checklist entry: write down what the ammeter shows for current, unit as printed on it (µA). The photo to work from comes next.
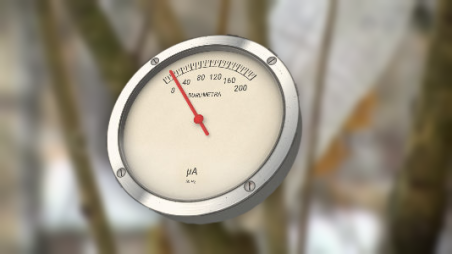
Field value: 20 µA
